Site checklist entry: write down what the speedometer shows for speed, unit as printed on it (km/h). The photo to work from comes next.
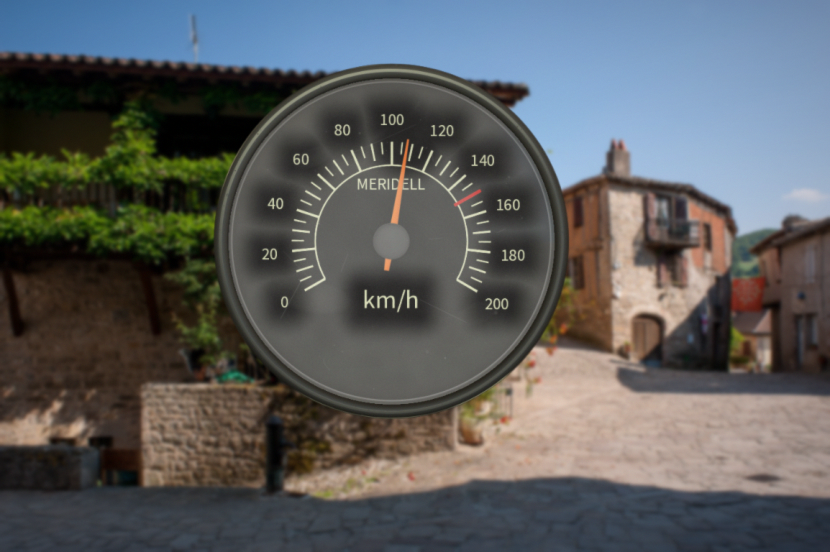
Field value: 107.5 km/h
